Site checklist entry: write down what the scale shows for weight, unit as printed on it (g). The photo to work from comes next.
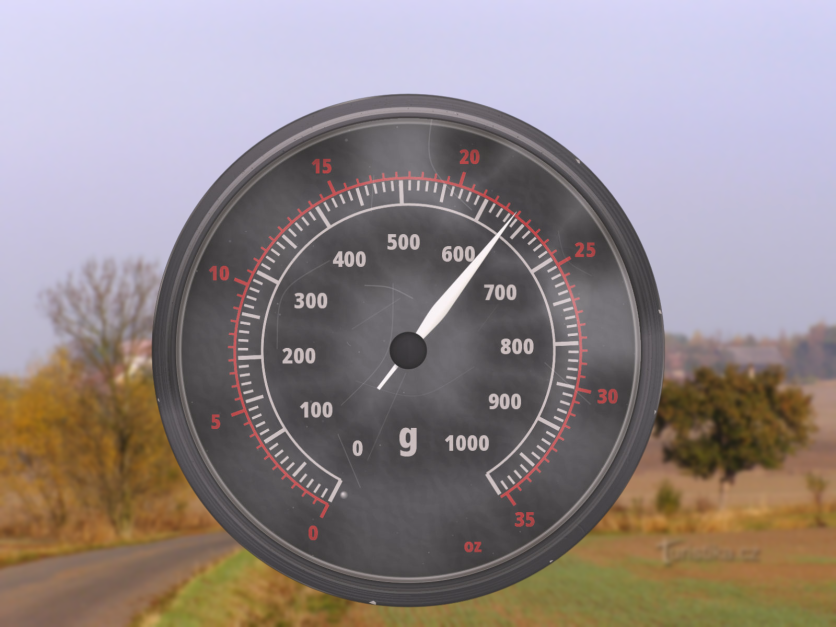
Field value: 635 g
